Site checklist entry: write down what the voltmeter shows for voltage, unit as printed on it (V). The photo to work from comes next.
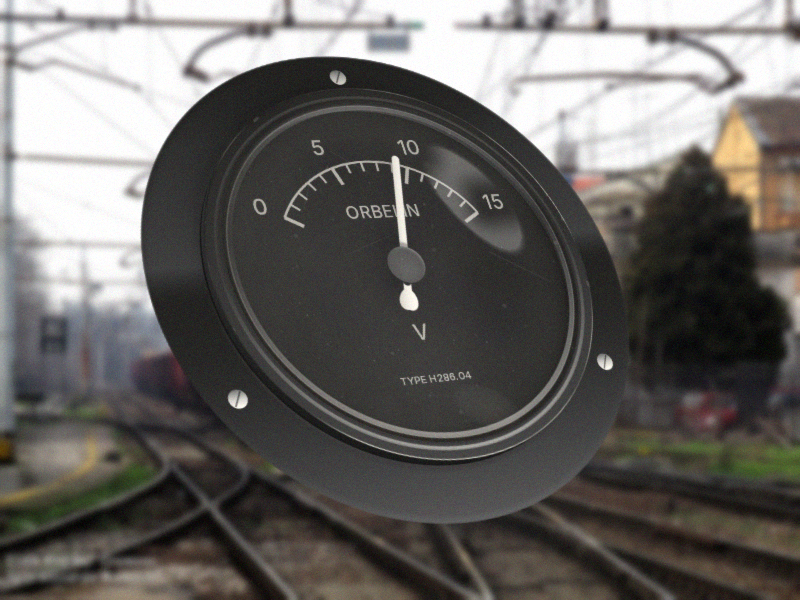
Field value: 9 V
